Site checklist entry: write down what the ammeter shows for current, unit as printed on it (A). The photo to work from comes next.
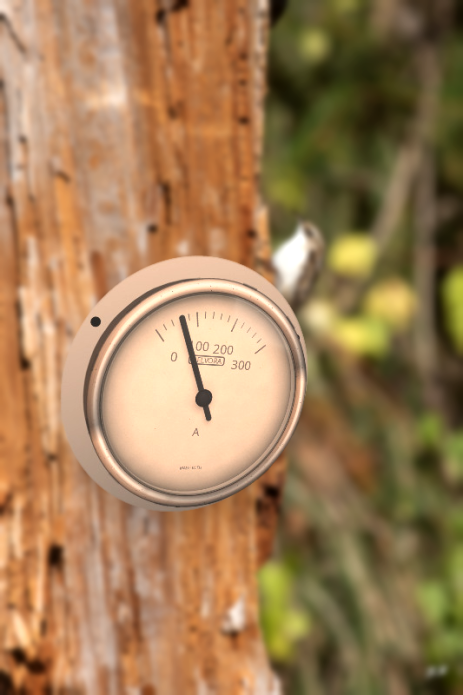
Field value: 60 A
